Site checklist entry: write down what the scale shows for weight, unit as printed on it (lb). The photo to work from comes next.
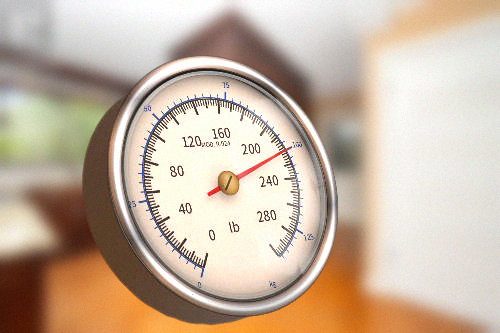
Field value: 220 lb
